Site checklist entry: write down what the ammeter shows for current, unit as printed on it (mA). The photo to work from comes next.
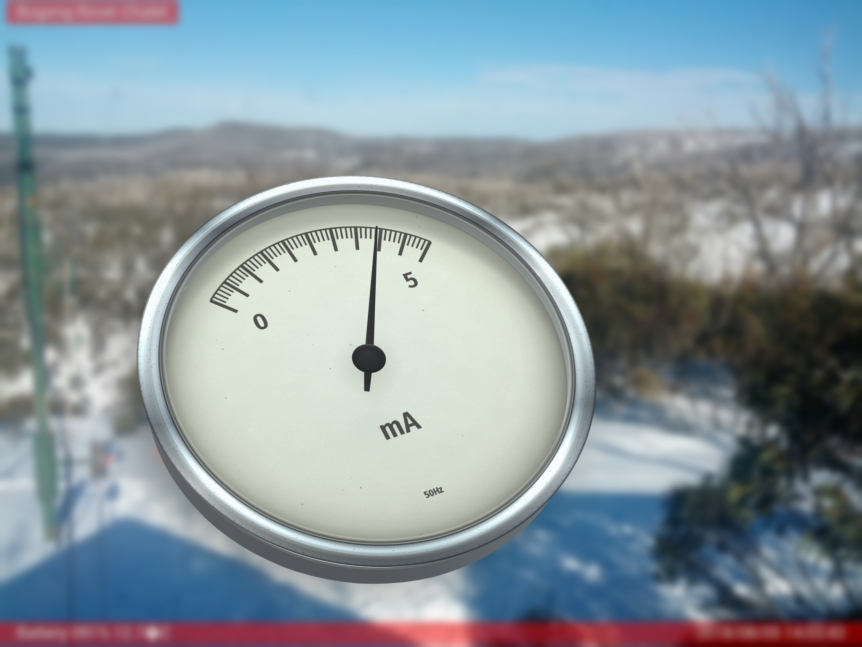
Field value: 3.9 mA
